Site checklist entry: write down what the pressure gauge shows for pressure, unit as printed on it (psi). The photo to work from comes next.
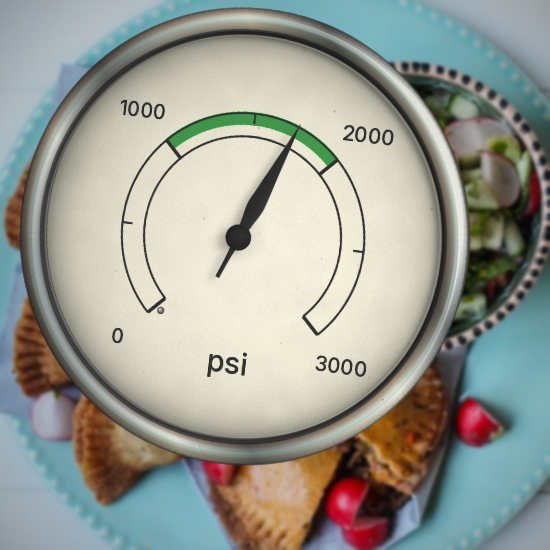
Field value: 1750 psi
